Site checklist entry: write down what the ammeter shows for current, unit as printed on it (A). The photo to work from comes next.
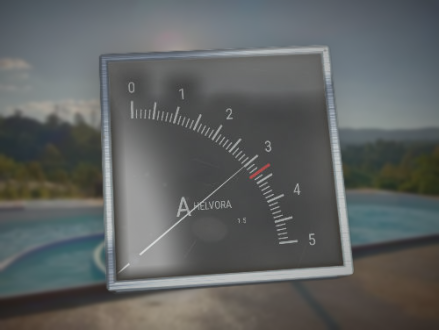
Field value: 3 A
